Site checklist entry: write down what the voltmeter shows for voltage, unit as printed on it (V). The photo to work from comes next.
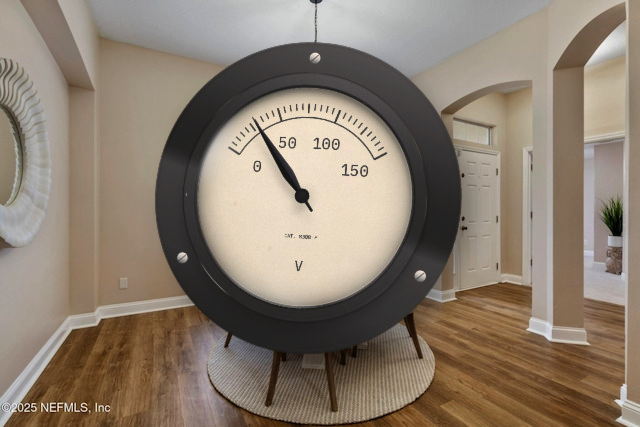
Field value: 30 V
